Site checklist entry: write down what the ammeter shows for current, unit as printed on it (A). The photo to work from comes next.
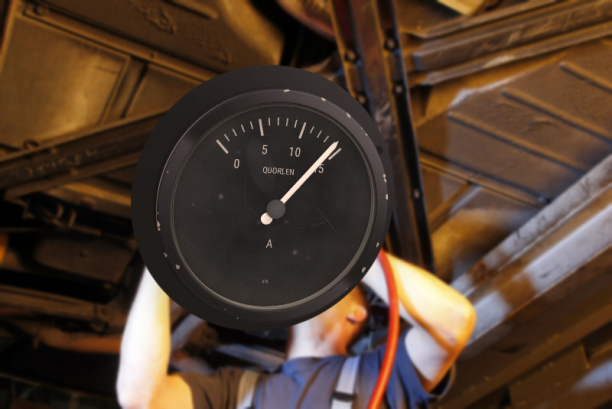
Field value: 14 A
